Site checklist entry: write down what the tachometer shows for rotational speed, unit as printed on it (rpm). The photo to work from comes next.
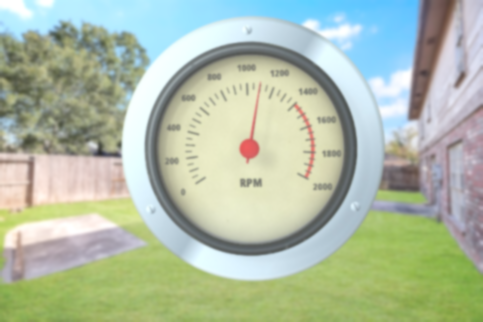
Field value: 1100 rpm
